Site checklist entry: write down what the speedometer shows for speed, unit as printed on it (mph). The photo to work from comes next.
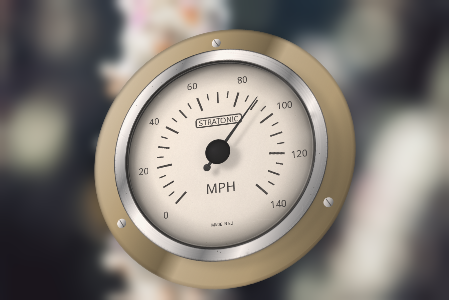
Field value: 90 mph
